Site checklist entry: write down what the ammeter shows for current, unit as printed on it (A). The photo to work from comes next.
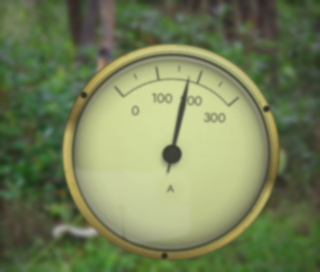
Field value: 175 A
